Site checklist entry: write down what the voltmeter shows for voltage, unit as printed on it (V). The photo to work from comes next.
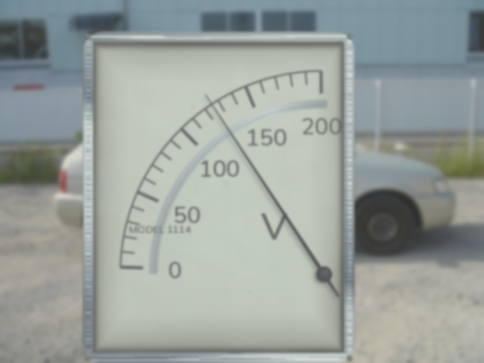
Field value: 125 V
